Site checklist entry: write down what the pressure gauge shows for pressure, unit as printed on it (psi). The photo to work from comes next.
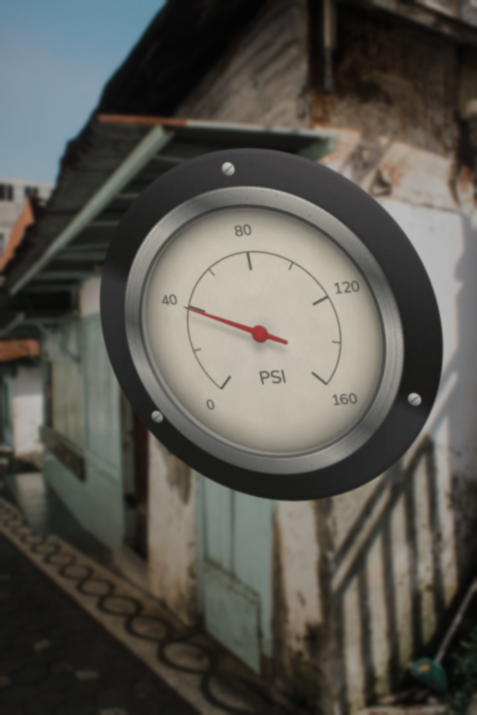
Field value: 40 psi
